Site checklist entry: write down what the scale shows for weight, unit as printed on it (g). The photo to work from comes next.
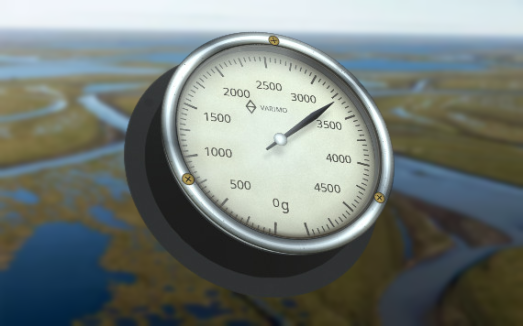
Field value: 3300 g
